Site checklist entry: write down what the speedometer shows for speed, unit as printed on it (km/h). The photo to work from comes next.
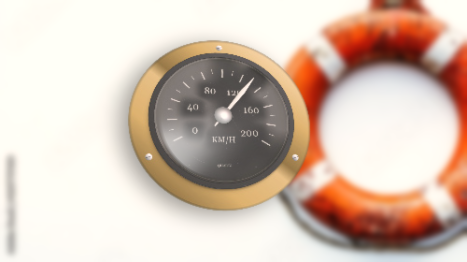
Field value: 130 km/h
